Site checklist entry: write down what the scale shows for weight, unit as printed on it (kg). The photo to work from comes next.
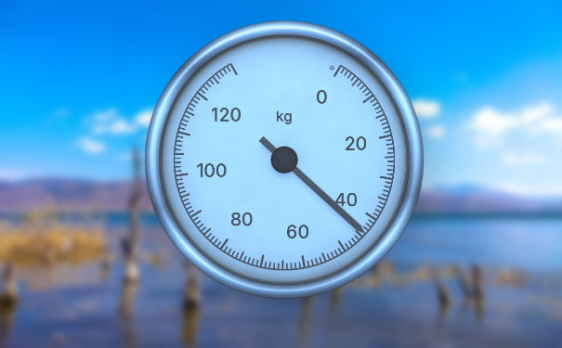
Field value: 44 kg
